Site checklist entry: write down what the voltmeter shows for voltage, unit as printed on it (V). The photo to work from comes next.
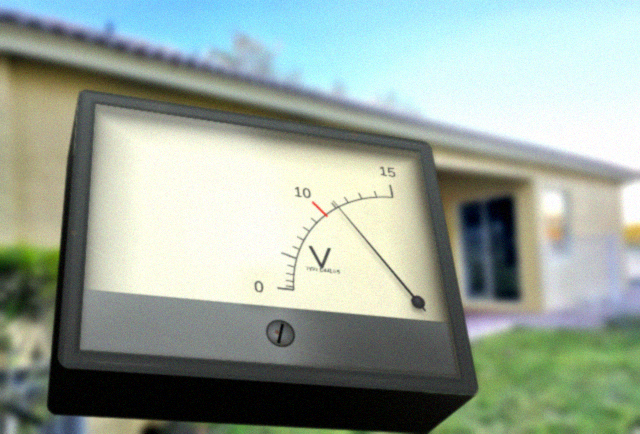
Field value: 11 V
